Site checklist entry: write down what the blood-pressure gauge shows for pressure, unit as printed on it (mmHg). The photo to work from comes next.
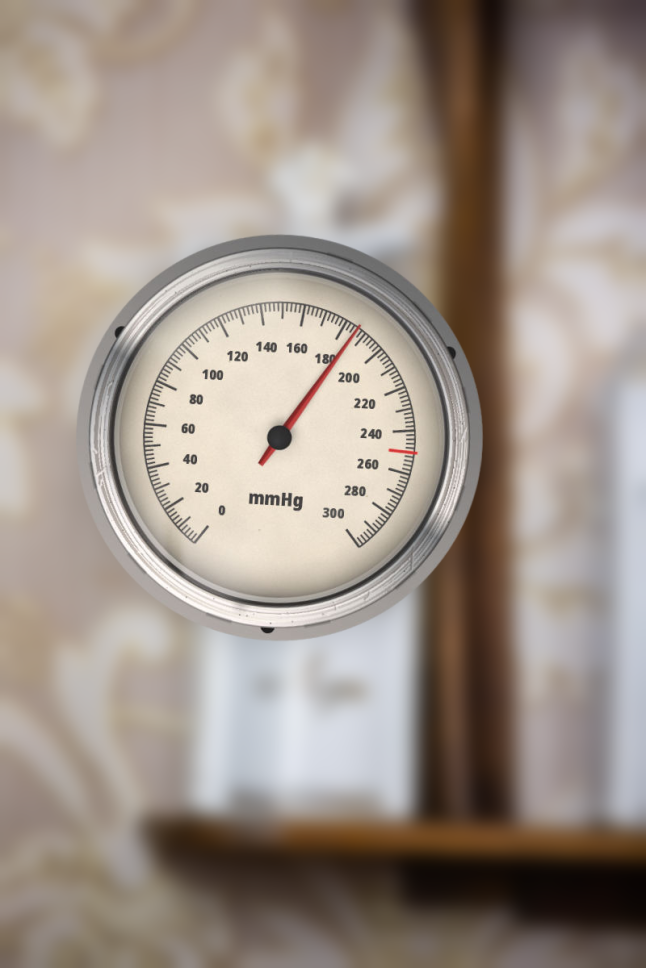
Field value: 186 mmHg
